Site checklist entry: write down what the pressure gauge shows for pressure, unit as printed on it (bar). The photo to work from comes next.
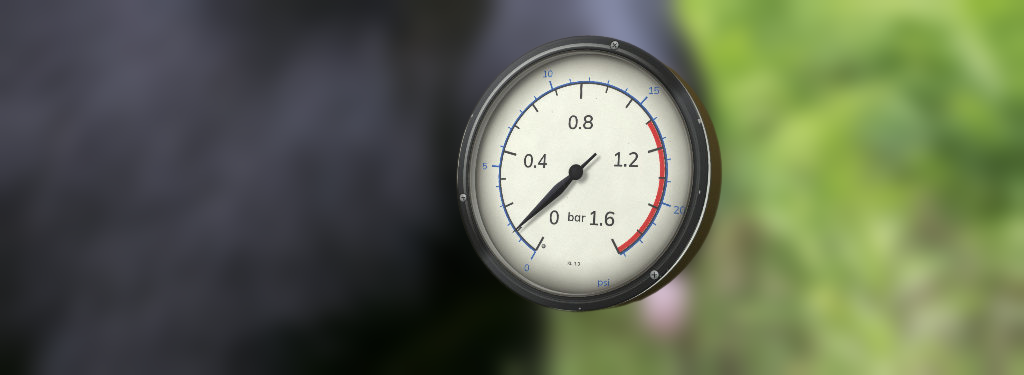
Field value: 0.1 bar
